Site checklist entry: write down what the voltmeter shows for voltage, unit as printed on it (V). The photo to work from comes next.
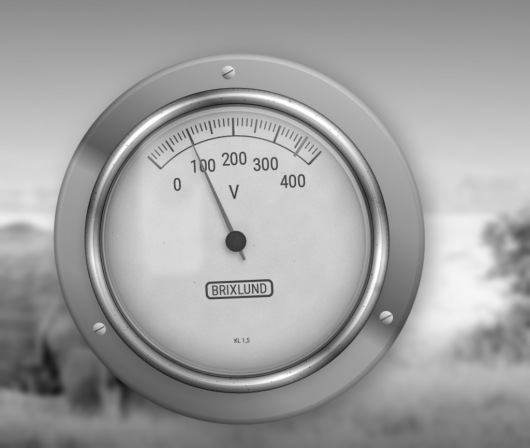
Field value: 100 V
